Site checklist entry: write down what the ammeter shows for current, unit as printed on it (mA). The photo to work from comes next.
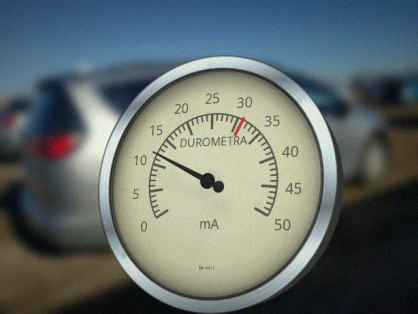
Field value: 12 mA
